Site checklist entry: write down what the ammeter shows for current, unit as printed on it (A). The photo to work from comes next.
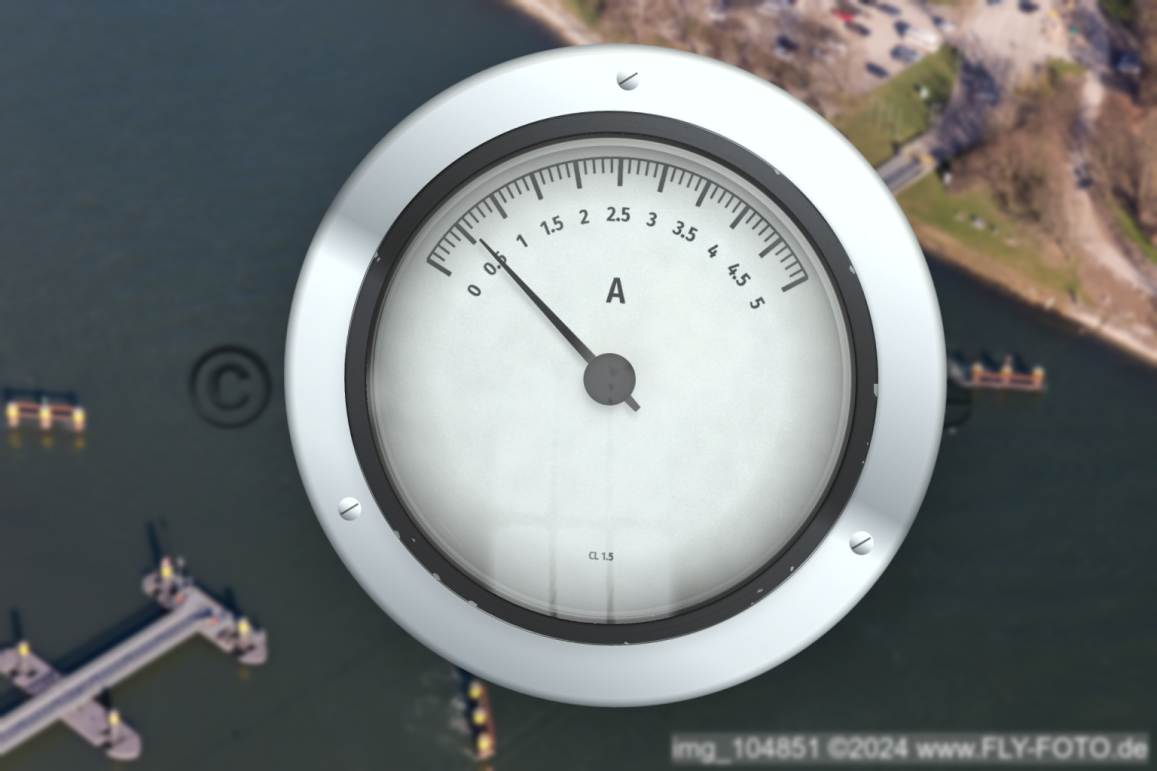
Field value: 0.6 A
